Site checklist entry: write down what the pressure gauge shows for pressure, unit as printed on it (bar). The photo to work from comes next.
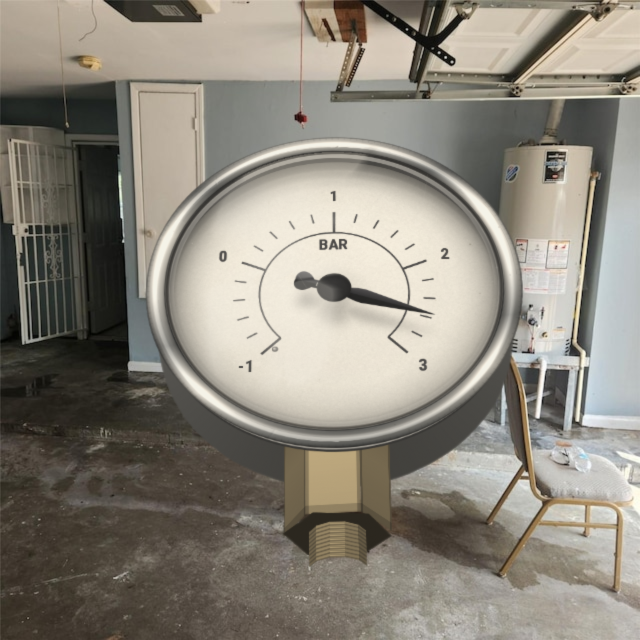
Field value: 2.6 bar
